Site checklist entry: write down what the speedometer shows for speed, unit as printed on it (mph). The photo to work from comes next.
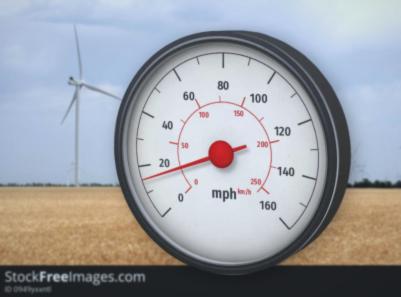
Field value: 15 mph
